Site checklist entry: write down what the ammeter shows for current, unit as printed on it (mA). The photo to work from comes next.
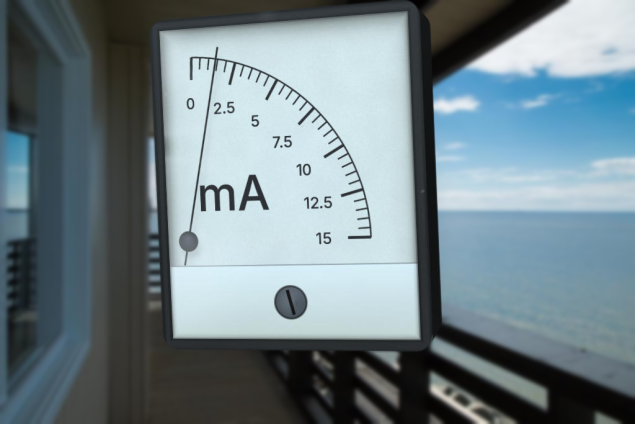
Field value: 1.5 mA
